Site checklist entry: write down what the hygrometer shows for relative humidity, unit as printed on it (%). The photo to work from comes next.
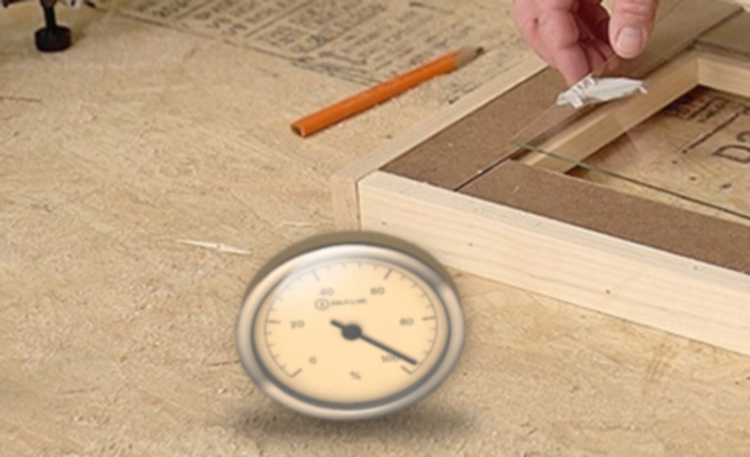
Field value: 96 %
